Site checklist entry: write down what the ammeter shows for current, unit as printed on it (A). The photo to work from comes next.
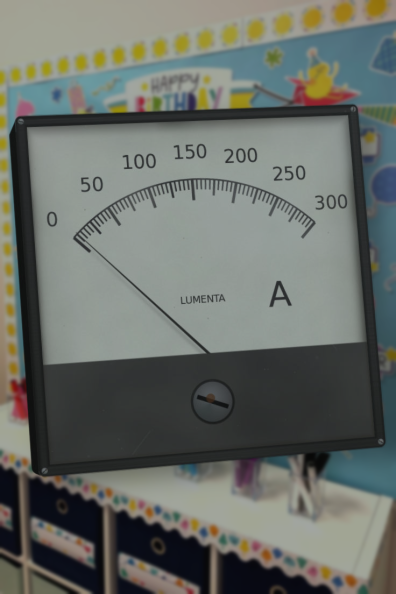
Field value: 5 A
